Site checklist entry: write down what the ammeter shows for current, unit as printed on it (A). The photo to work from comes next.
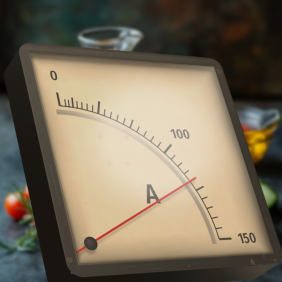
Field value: 120 A
